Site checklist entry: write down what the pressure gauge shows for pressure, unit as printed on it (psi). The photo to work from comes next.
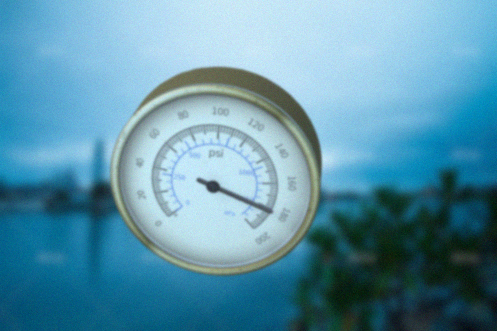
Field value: 180 psi
